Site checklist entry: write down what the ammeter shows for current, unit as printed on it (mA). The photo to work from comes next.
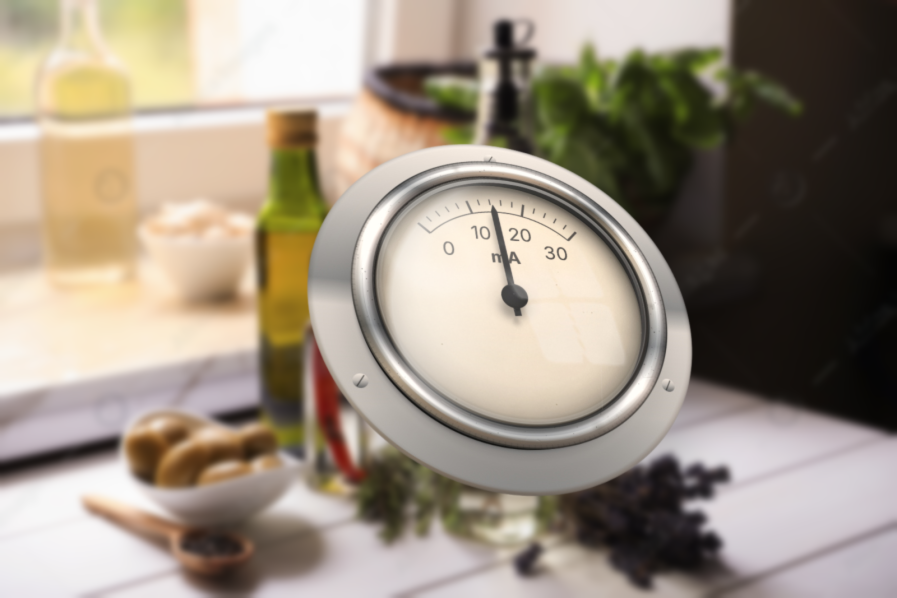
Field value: 14 mA
